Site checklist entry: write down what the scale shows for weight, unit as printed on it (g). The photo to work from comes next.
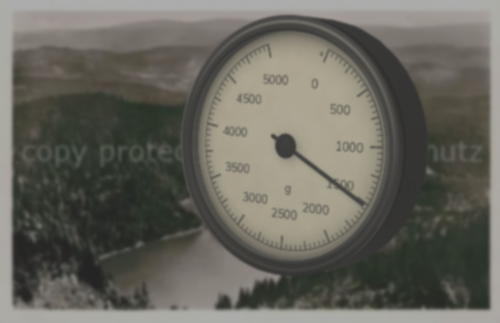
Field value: 1500 g
